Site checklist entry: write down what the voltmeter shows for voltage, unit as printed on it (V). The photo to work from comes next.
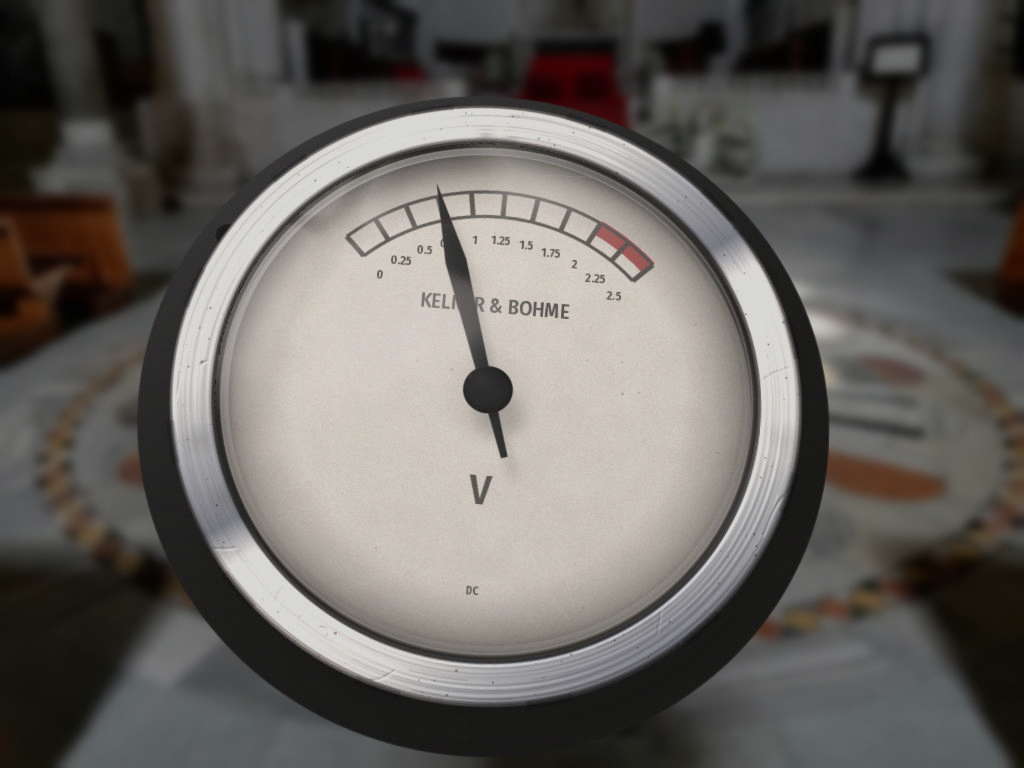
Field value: 0.75 V
